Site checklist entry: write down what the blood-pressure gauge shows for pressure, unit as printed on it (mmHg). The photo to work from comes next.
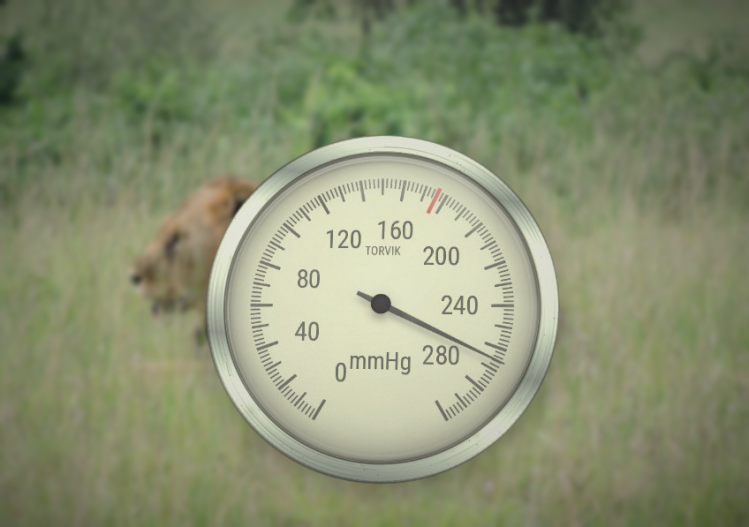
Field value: 266 mmHg
